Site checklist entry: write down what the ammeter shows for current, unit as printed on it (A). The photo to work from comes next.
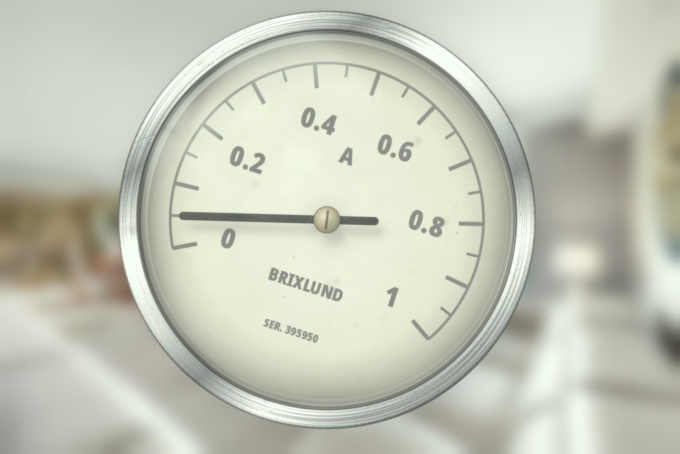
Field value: 0.05 A
